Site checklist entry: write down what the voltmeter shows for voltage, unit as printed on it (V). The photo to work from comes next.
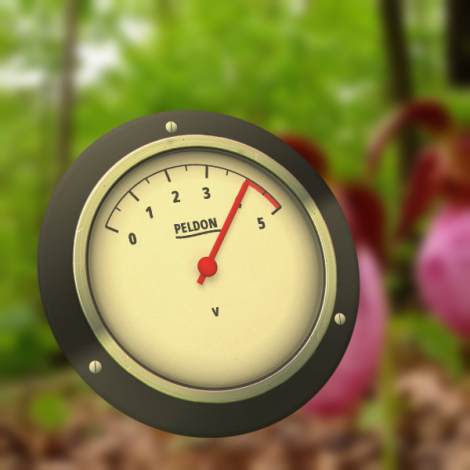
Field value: 4 V
